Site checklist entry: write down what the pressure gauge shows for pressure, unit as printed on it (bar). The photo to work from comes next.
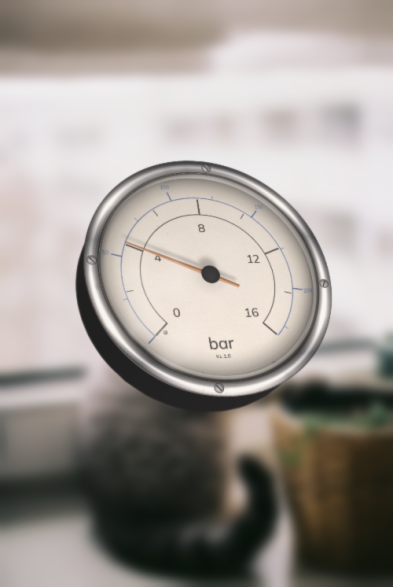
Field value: 4 bar
